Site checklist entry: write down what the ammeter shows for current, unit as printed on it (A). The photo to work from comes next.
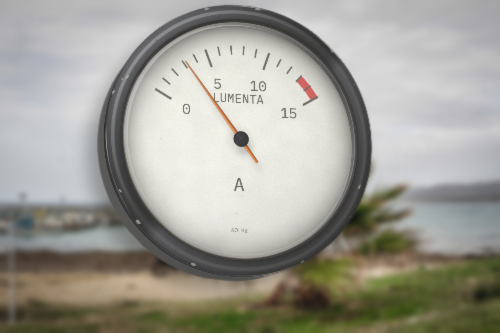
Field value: 3 A
